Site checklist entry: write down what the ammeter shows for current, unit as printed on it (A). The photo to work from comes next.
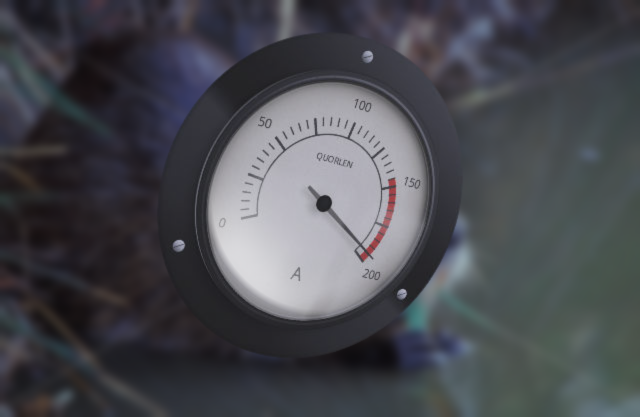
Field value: 195 A
